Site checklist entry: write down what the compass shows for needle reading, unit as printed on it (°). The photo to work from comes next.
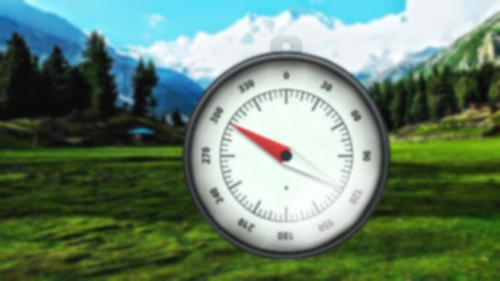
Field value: 300 °
